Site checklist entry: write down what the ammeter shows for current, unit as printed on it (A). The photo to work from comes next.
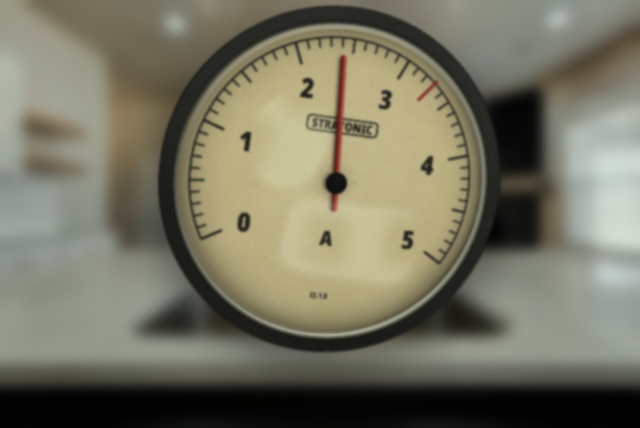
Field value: 2.4 A
